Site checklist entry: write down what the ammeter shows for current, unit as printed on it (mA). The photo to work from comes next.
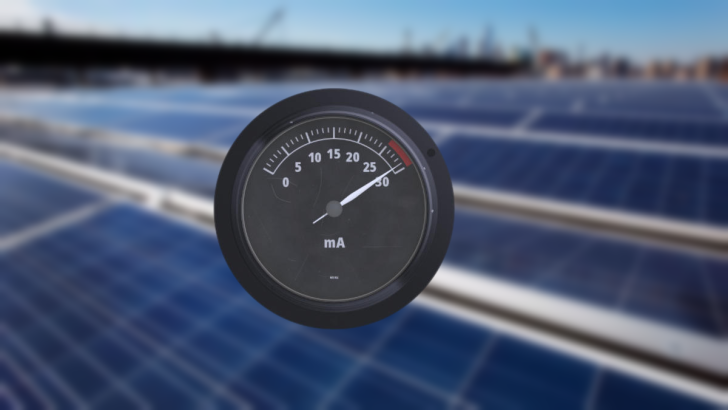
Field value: 29 mA
